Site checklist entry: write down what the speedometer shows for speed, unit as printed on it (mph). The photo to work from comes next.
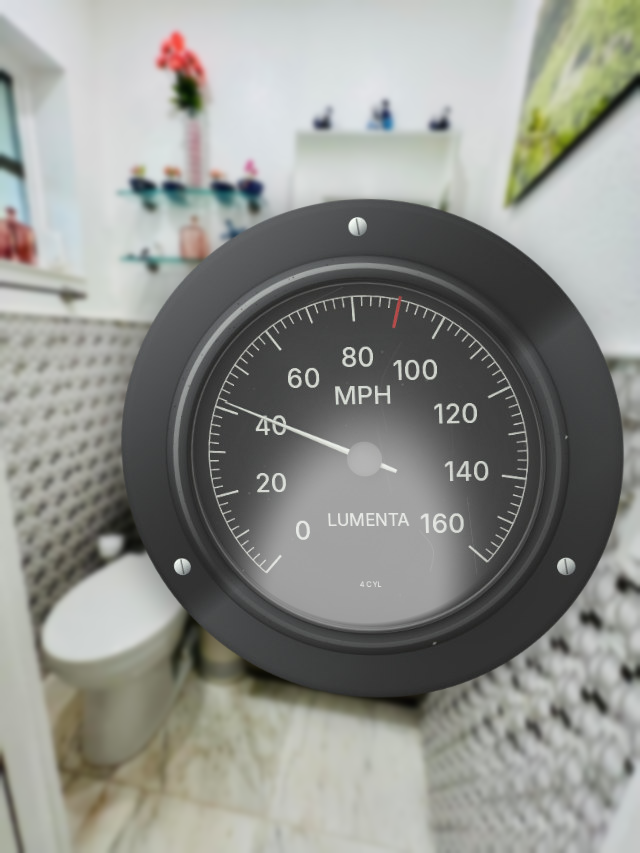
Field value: 42 mph
